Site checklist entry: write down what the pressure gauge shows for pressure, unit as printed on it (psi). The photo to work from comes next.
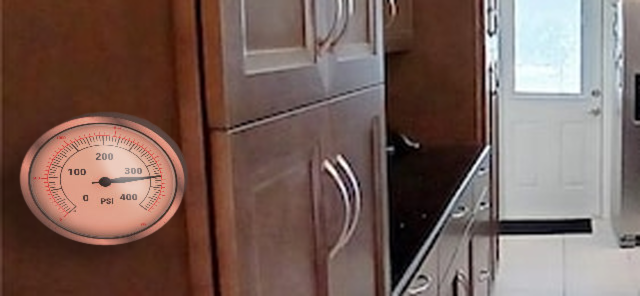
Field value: 325 psi
